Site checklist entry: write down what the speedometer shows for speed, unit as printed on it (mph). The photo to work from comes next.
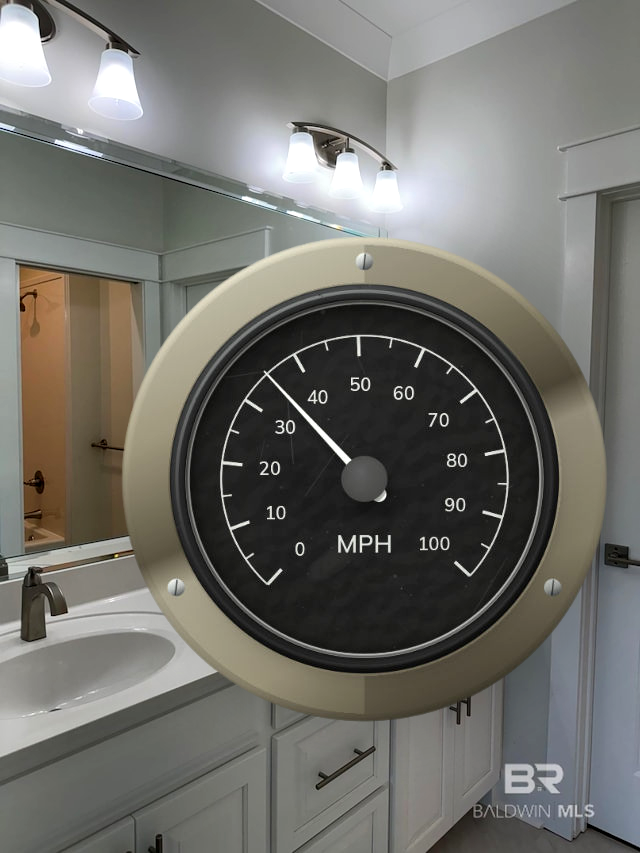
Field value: 35 mph
